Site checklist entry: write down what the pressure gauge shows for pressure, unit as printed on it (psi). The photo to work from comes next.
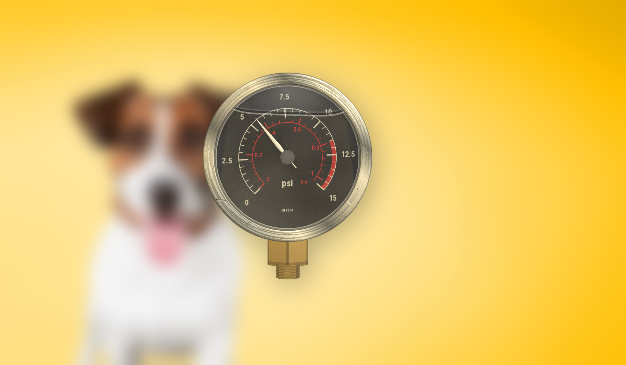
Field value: 5.5 psi
